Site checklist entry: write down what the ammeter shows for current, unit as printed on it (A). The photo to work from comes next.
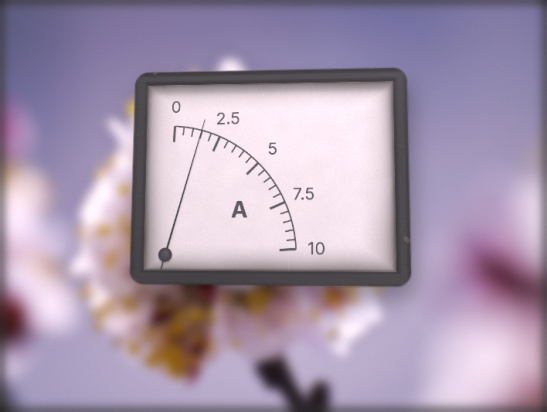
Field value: 1.5 A
